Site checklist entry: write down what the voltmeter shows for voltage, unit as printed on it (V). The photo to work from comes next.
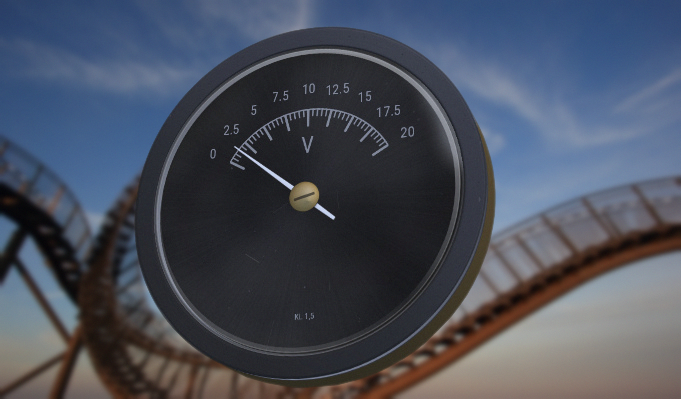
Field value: 1.5 V
